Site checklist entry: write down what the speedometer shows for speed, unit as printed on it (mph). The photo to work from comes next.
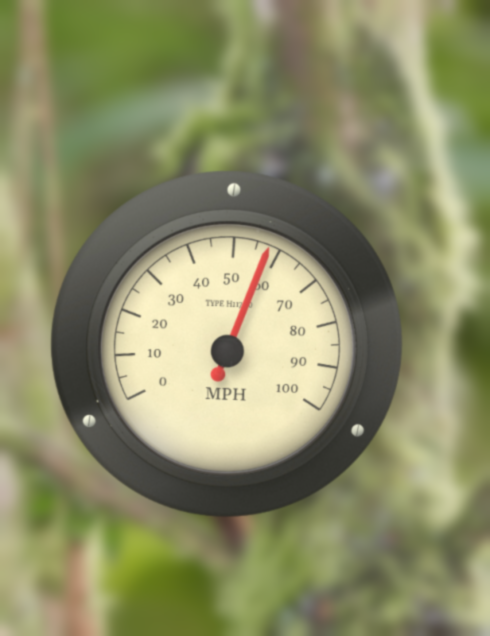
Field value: 57.5 mph
